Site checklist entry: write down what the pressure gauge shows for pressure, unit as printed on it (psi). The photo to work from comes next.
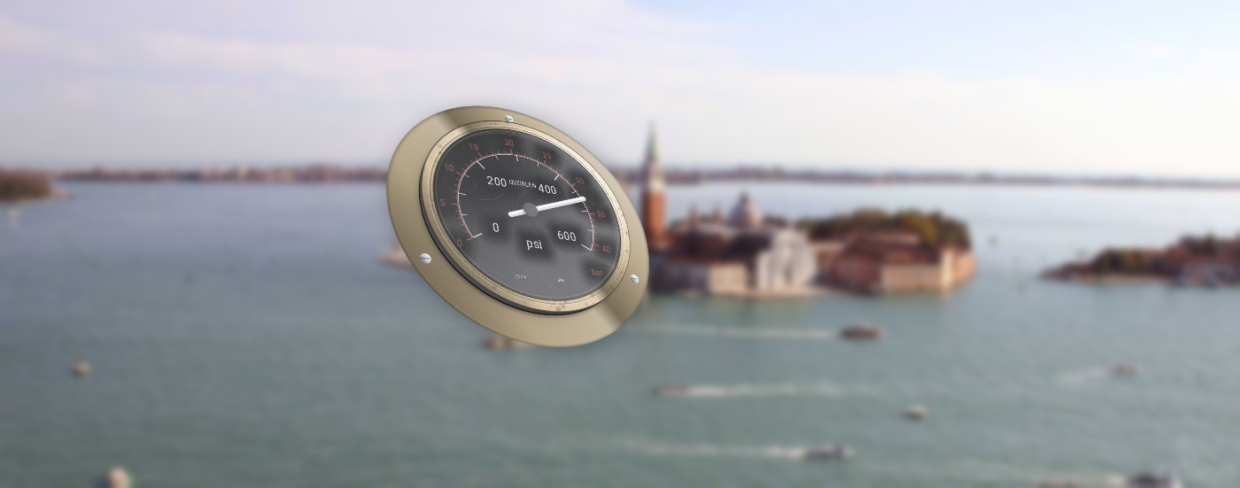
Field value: 475 psi
